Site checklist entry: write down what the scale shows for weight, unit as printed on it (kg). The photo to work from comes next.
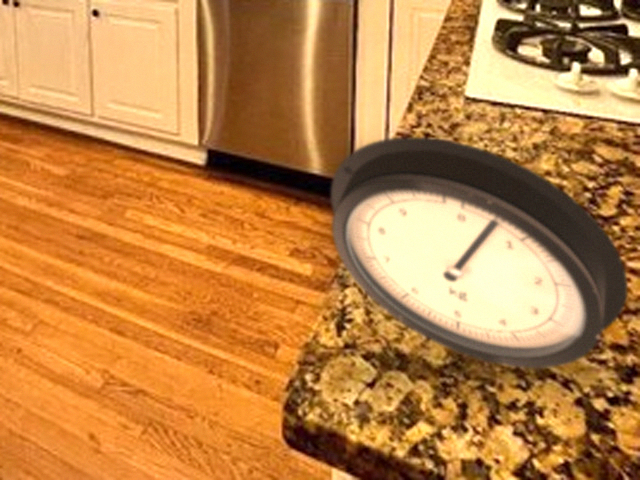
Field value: 0.5 kg
